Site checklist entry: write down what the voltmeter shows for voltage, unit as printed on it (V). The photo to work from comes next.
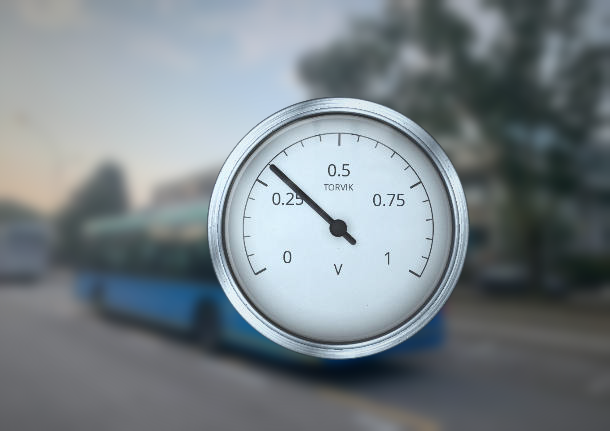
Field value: 0.3 V
